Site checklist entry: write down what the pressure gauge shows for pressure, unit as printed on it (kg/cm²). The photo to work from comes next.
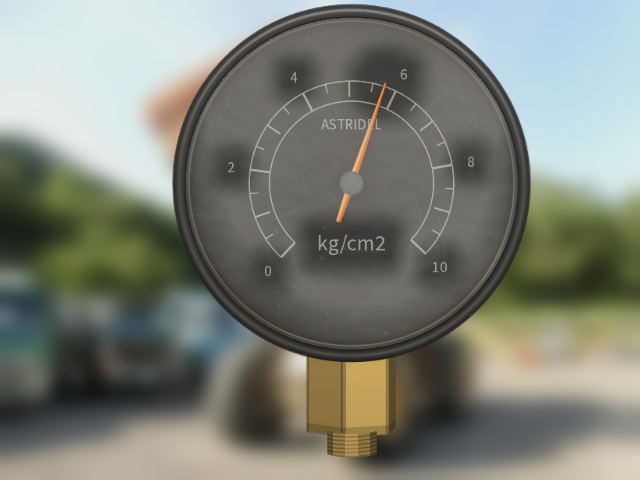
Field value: 5.75 kg/cm²
